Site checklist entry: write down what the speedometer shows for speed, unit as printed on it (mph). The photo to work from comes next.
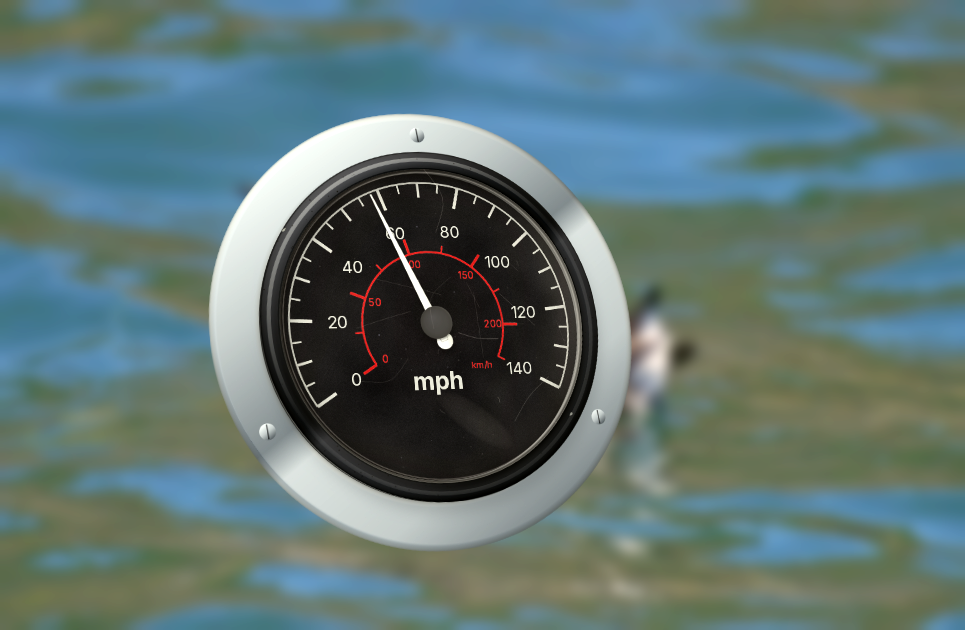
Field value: 57.5 mph
